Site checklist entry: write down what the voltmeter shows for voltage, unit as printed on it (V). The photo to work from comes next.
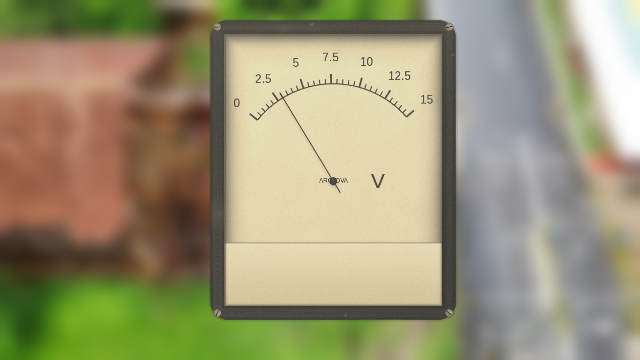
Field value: 3 V
